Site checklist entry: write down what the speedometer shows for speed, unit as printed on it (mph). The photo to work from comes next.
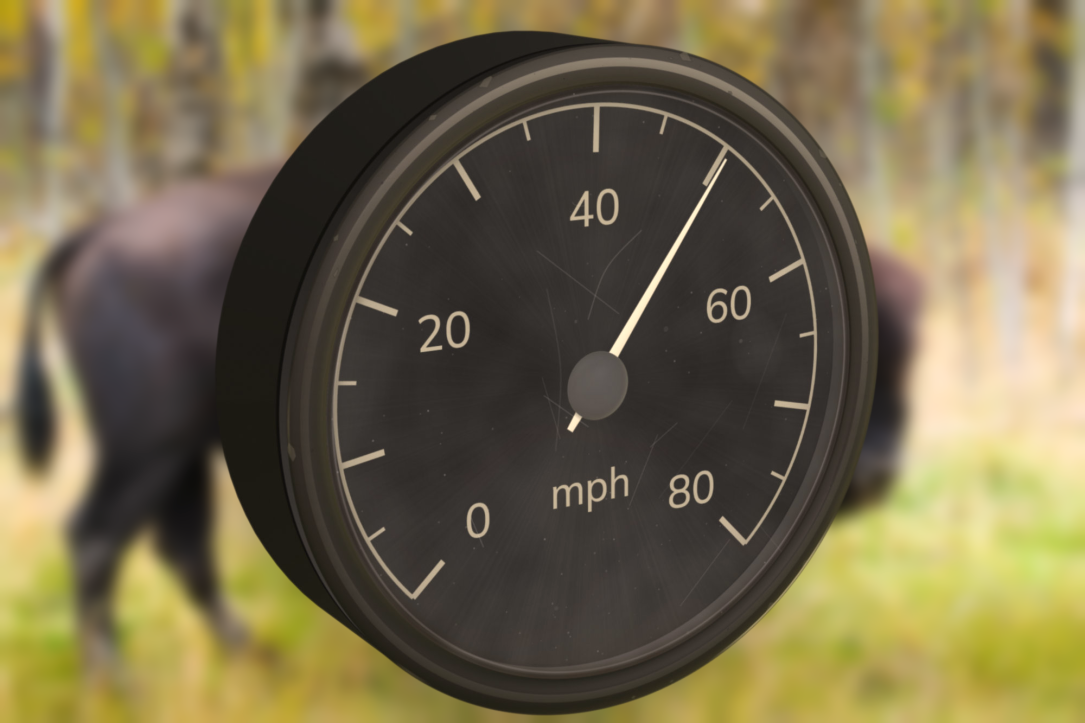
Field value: 50 mph
